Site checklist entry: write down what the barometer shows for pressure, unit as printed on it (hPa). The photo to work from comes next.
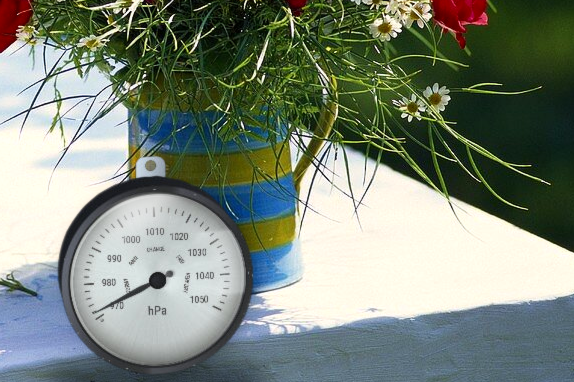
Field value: 972 hPa
